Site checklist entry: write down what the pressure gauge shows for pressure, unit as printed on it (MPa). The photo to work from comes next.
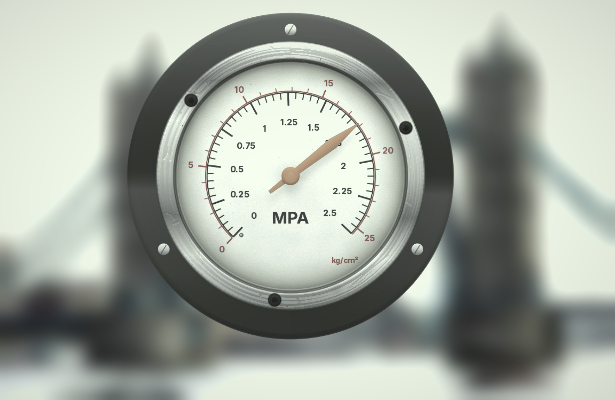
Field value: 1.75 MPa
